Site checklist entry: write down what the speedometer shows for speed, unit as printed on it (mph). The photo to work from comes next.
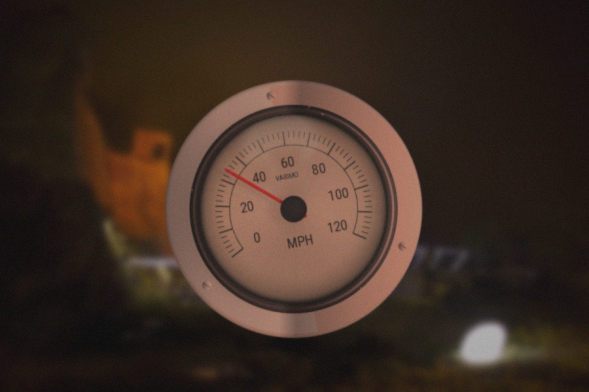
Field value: 34 mph
